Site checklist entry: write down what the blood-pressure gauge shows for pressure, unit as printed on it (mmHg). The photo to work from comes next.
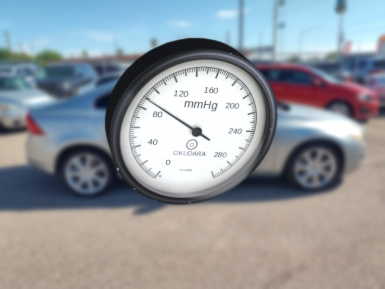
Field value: 90 mmHg
